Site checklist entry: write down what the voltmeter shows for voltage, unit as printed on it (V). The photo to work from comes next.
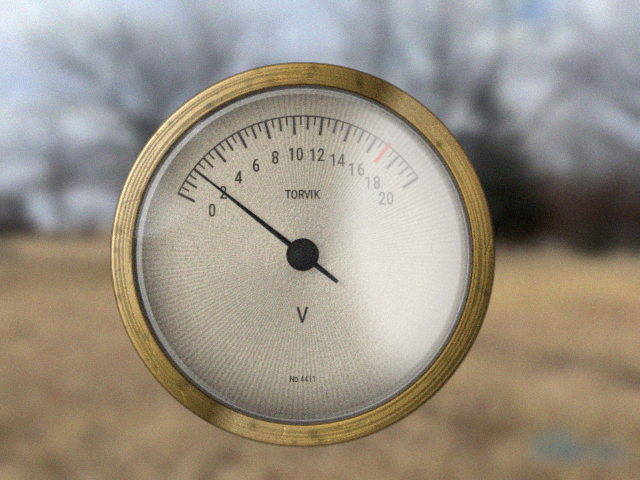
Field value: 2 V
